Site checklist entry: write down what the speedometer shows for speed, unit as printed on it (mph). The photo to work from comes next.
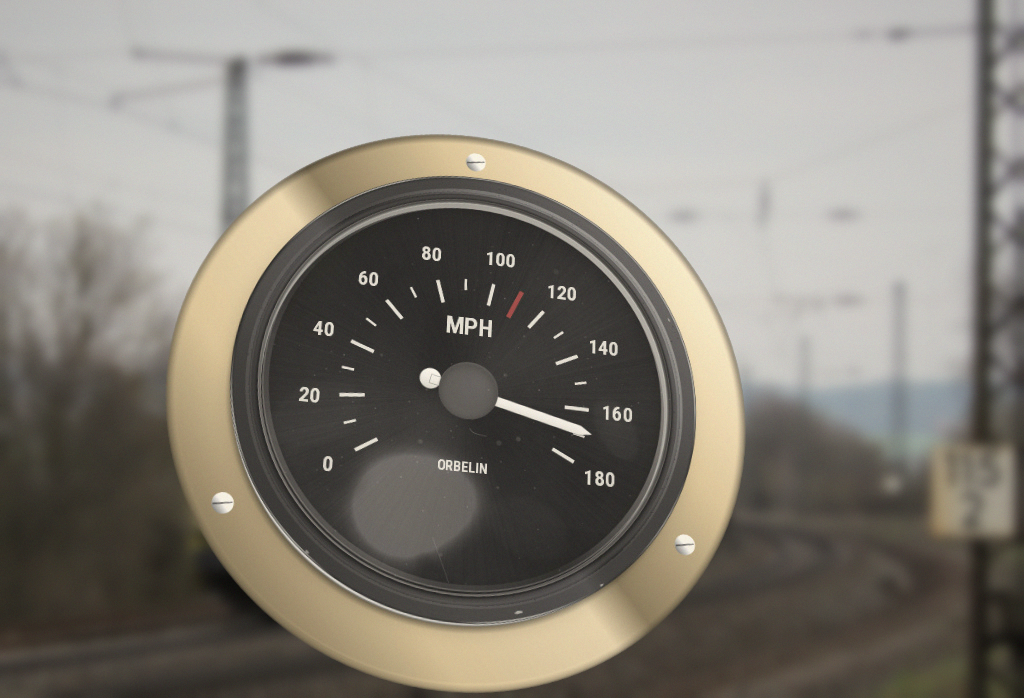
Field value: 170 mph
